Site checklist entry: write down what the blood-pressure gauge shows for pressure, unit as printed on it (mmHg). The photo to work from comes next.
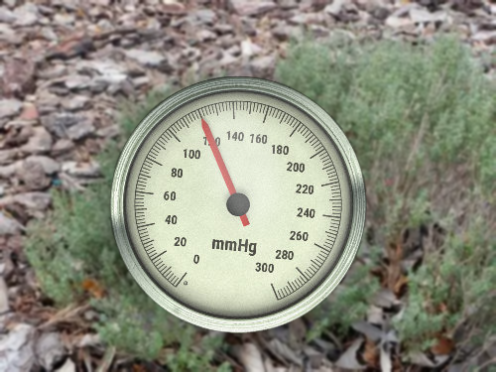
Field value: 120 mmHg
